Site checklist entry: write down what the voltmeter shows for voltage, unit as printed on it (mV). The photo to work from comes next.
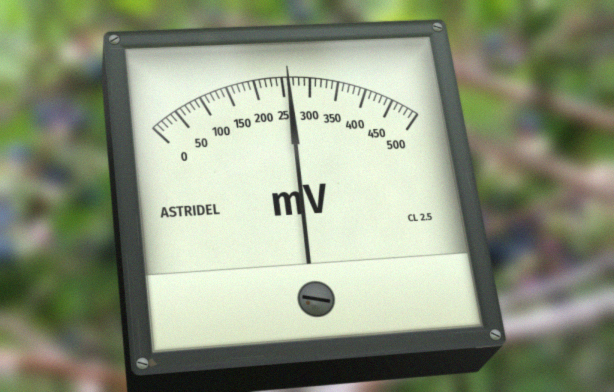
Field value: 260 mV
